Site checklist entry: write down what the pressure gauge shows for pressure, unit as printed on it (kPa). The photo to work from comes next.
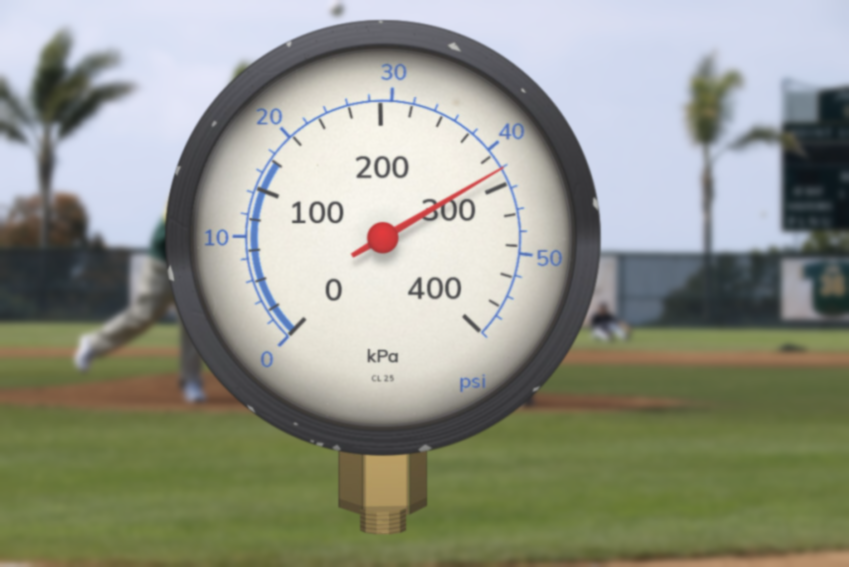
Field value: 290 kPa
